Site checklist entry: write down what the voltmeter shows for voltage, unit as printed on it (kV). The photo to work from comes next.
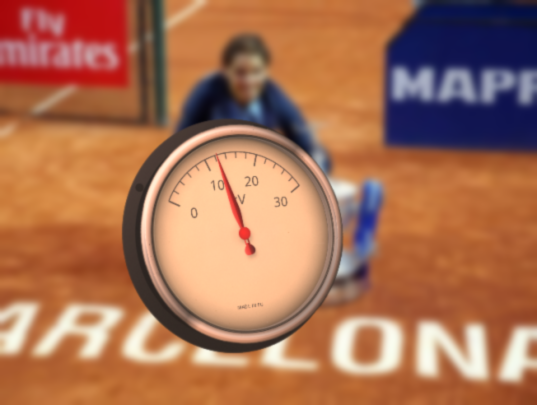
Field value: 12 kV
